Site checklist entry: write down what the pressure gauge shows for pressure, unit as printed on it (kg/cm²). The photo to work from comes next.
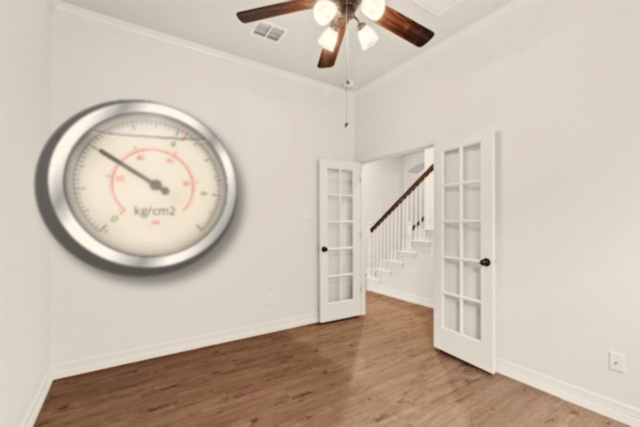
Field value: 2 kg/cm²
